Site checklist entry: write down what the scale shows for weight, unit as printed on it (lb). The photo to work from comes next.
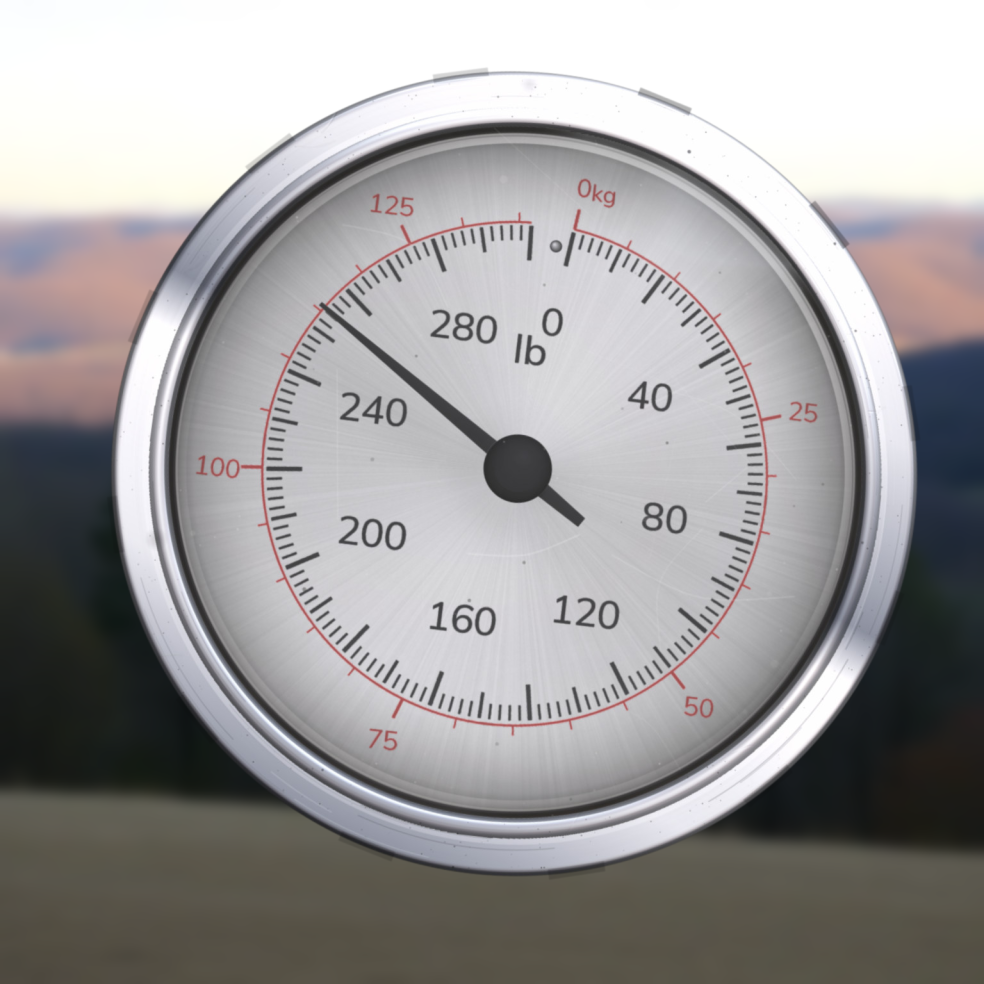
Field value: 254 lb
